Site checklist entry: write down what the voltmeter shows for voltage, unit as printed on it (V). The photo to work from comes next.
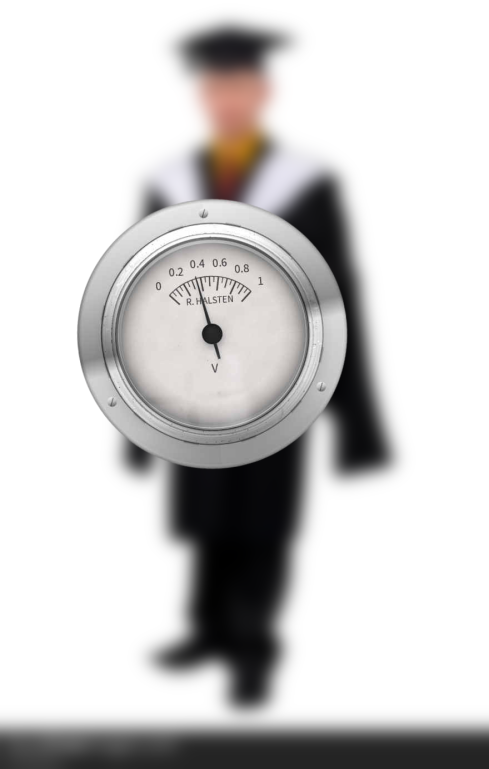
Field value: 0.35 V
